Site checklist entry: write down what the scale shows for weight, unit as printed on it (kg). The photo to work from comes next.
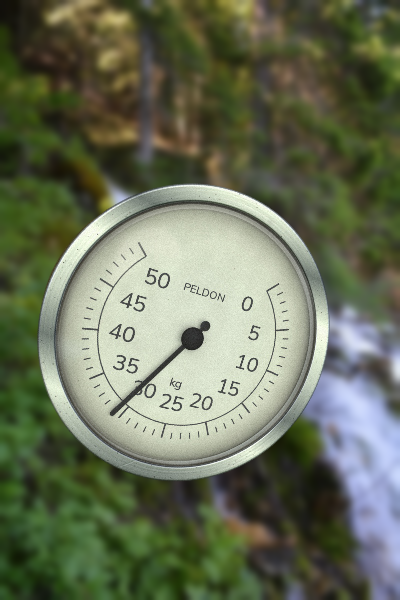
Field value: 31 kg
